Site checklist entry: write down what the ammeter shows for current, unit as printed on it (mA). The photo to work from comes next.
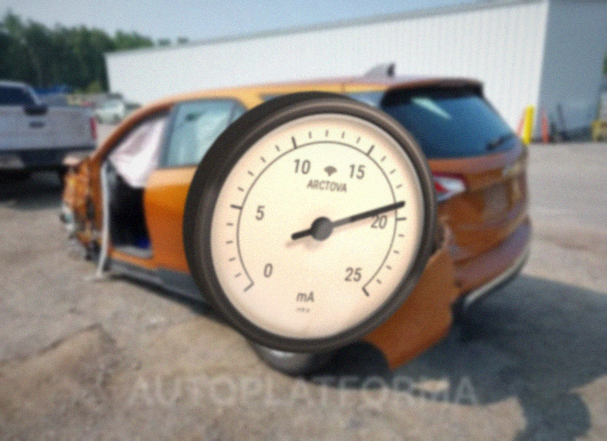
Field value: 19 mA
